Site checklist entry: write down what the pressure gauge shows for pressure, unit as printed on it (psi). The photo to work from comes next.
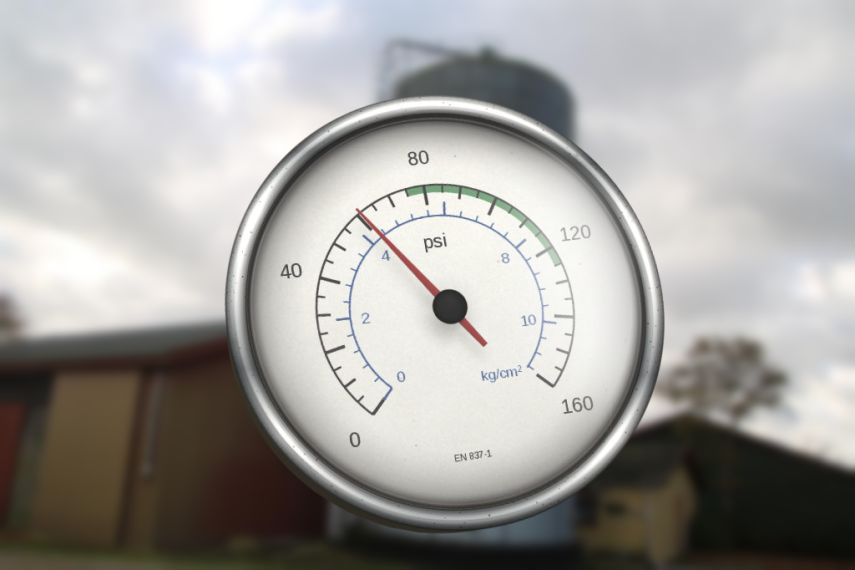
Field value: 60 psi
